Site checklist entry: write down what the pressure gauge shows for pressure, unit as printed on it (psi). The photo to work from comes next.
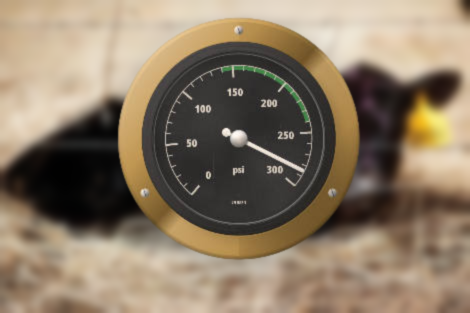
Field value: 285 psi
